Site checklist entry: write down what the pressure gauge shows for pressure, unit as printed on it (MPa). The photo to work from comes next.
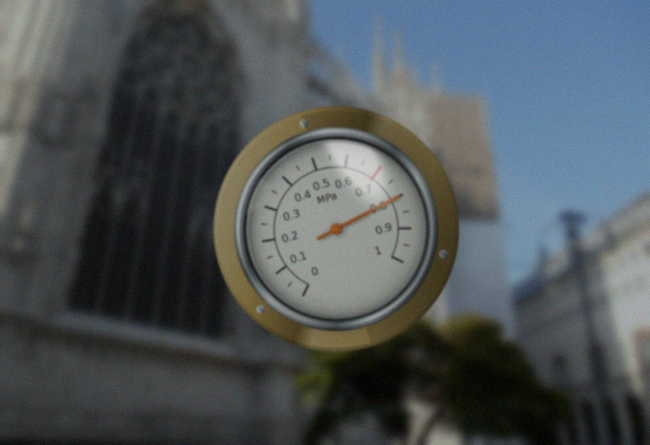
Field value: 0.8 MPa
